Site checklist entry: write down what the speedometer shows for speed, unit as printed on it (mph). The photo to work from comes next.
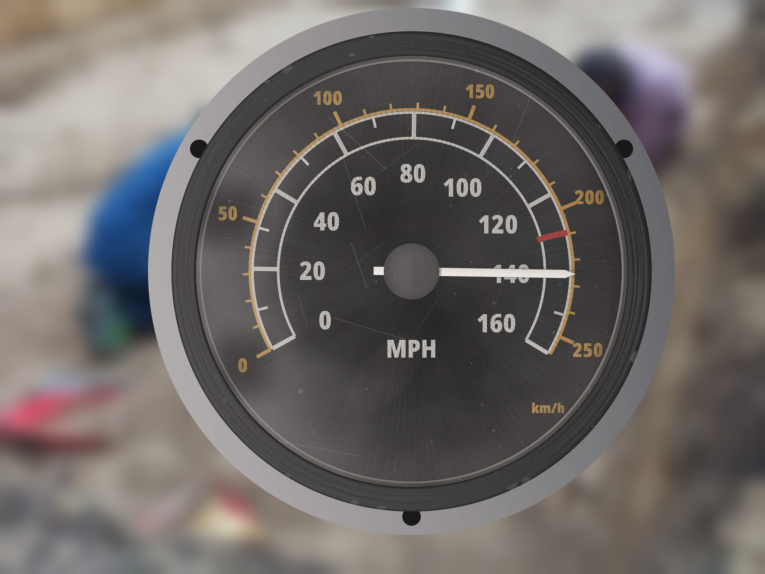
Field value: 140 mph
